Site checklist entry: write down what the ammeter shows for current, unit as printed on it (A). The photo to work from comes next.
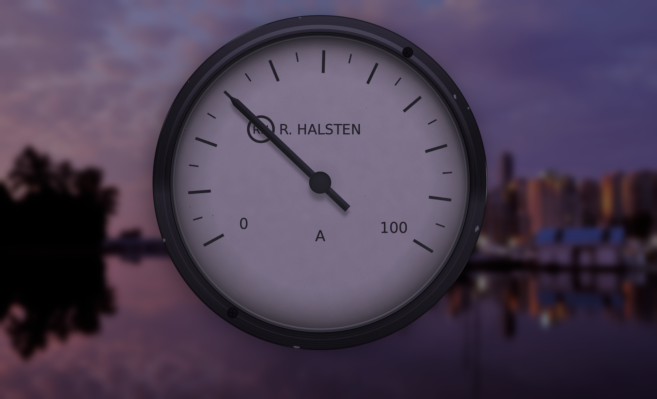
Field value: 30 A
